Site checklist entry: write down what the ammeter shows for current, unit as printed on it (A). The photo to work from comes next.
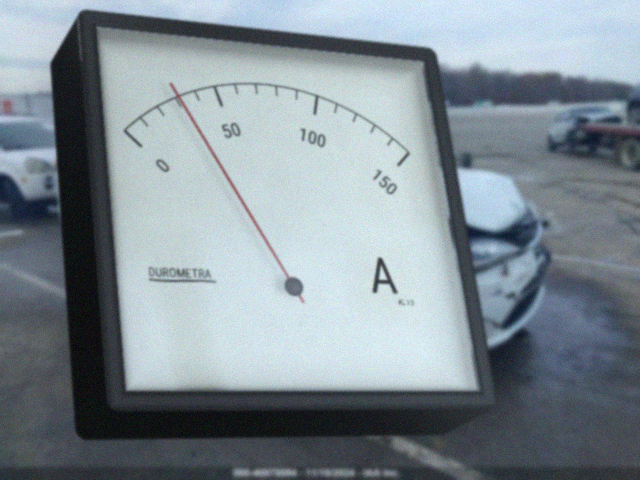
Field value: 30 A
